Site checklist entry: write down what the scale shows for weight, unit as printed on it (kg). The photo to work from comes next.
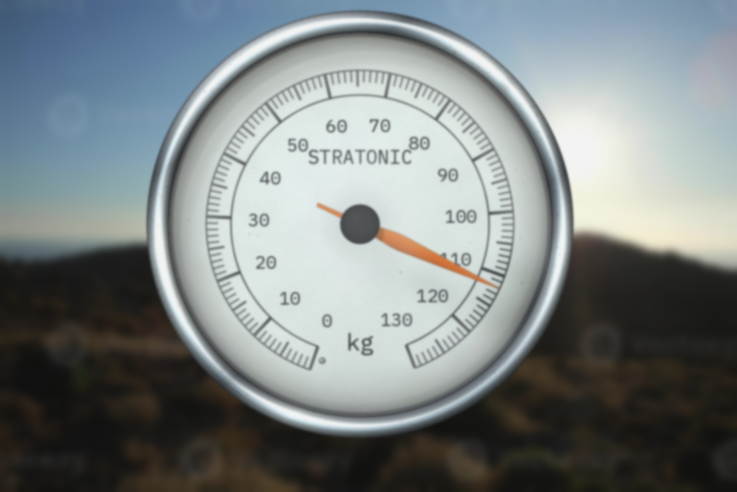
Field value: 112 kg
